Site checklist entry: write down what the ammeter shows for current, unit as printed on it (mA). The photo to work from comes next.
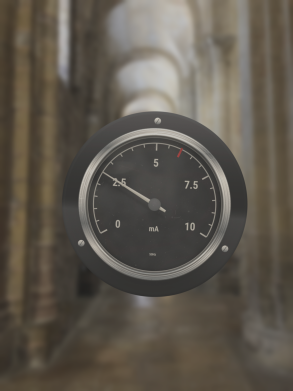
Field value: 2.5 mA
